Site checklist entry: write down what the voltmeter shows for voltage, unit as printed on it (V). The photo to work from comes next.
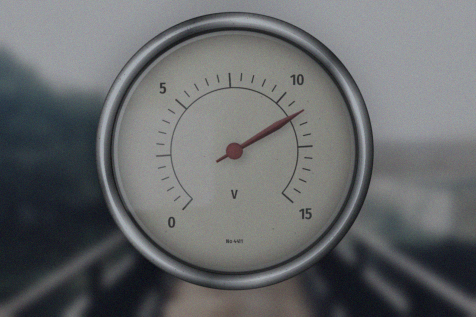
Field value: 11 V
